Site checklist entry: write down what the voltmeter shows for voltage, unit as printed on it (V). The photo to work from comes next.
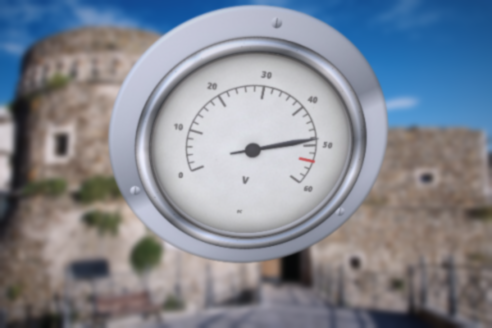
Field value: 48 V
